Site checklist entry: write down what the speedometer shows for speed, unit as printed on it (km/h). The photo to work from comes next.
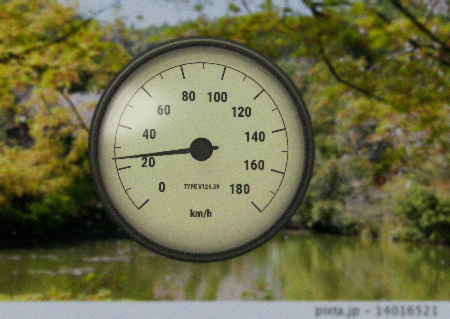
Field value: 25 km/h
